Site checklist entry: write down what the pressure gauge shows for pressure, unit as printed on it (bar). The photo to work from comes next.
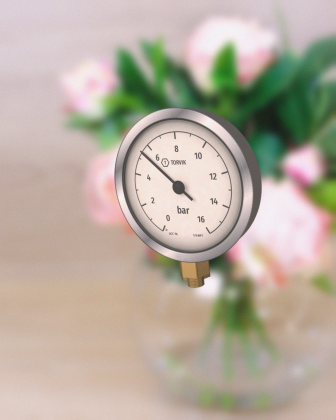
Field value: 5.5 bar
